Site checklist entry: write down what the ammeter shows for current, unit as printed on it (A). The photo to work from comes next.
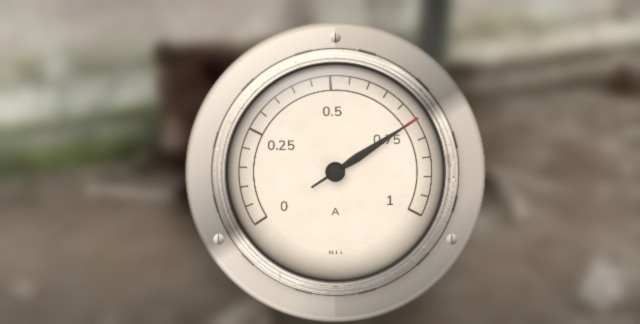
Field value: 0.75 A
